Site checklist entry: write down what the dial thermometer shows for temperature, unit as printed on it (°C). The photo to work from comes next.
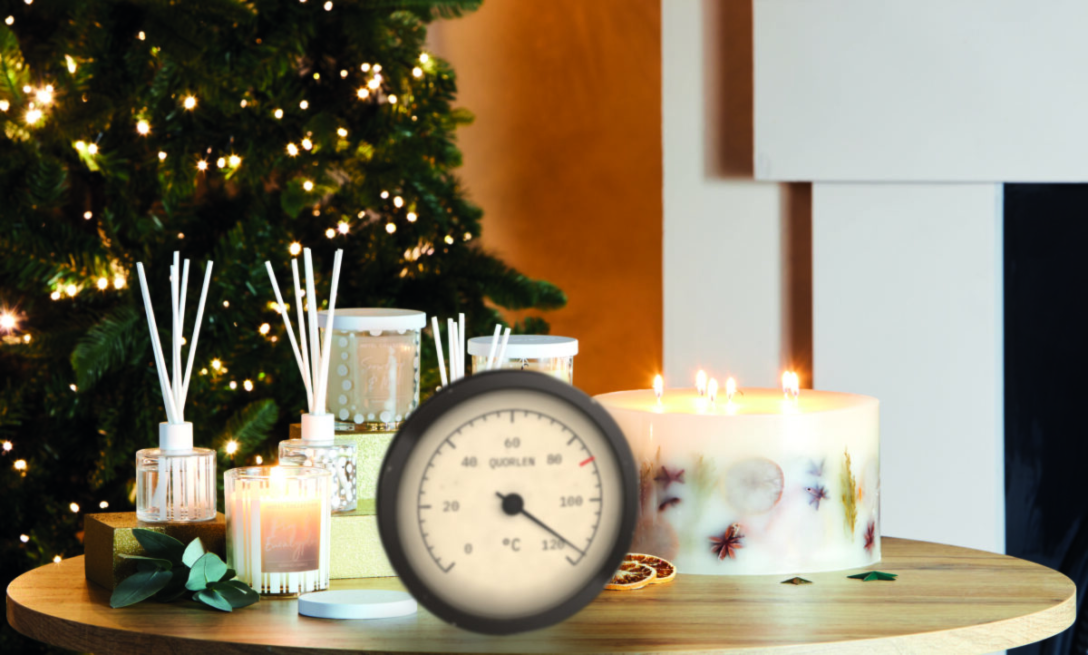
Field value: 116 °C
